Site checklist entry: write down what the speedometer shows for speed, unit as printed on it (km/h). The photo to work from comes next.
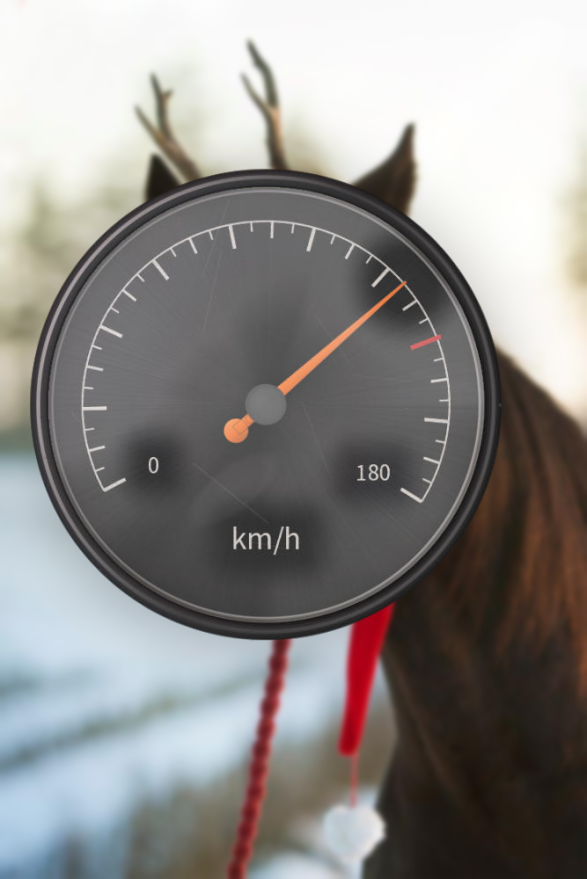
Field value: 125 km/h
